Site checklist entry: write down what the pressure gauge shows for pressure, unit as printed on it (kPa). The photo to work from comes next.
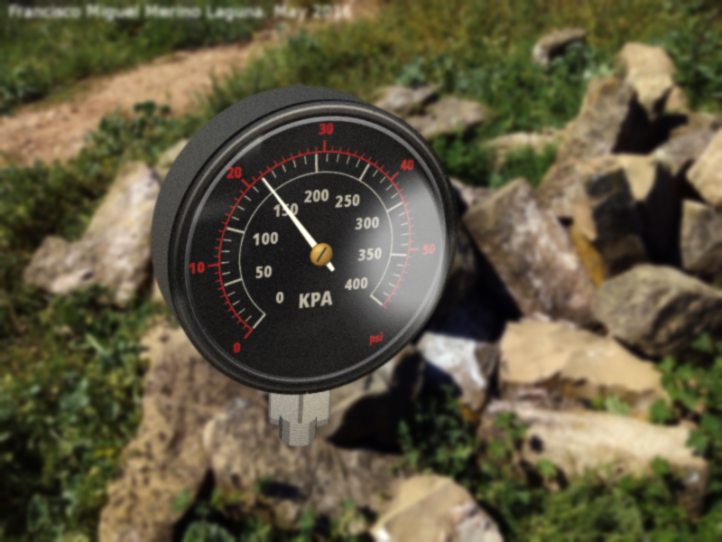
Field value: 150 kPa
